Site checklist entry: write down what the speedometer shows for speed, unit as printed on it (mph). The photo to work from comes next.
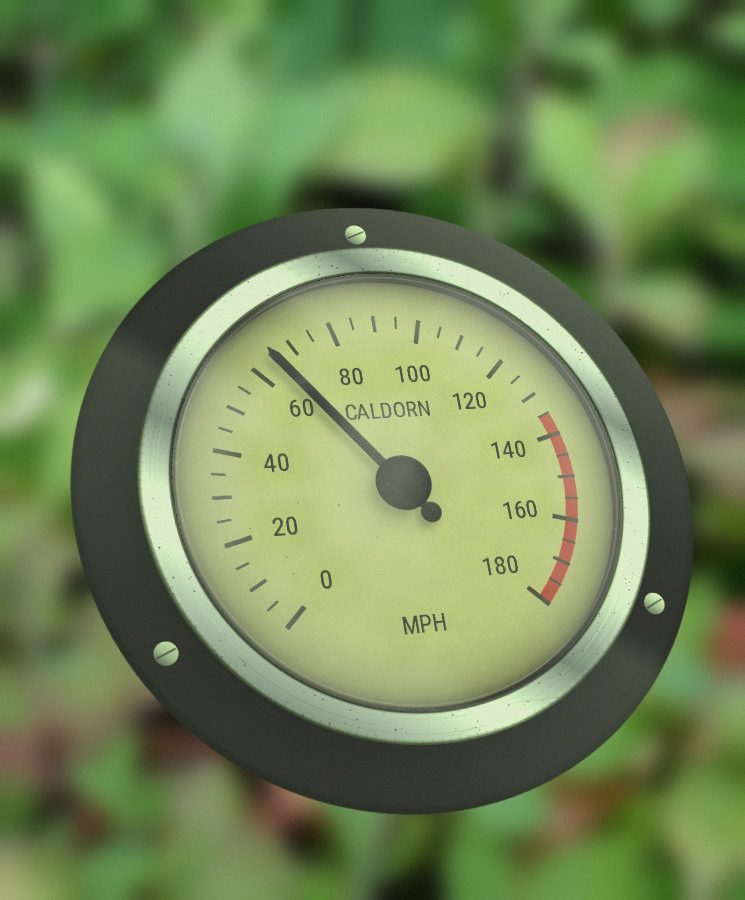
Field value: 65 mph
